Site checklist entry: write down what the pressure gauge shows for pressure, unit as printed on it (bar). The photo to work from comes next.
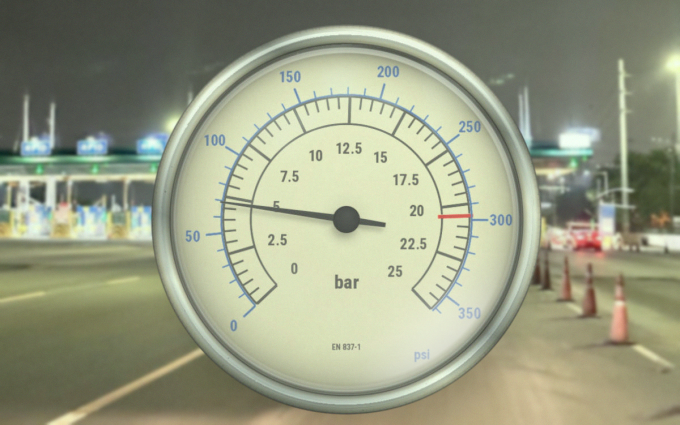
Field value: 4.75 bar
